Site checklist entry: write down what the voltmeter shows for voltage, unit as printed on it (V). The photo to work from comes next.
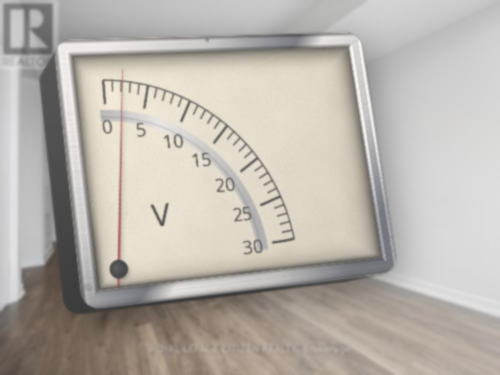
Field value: 2 V
